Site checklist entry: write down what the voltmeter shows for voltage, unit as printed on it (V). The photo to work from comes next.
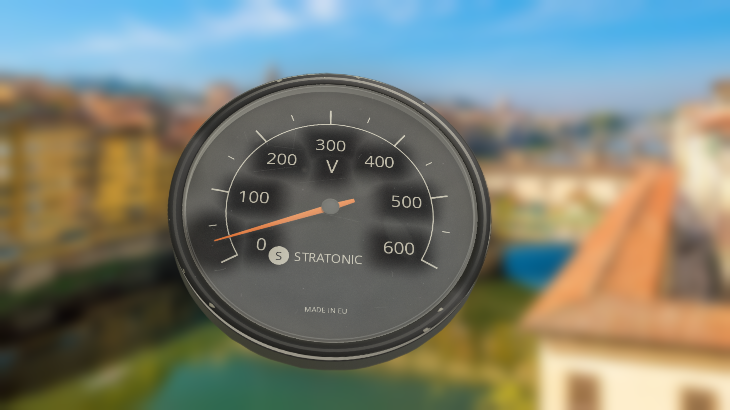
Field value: 25 V
